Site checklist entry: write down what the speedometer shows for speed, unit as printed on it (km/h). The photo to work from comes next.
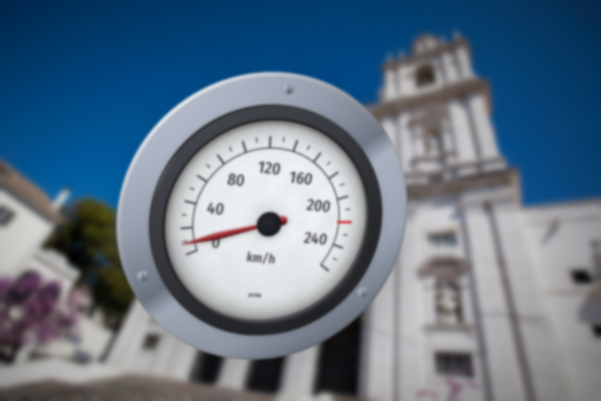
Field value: 10 km/h
